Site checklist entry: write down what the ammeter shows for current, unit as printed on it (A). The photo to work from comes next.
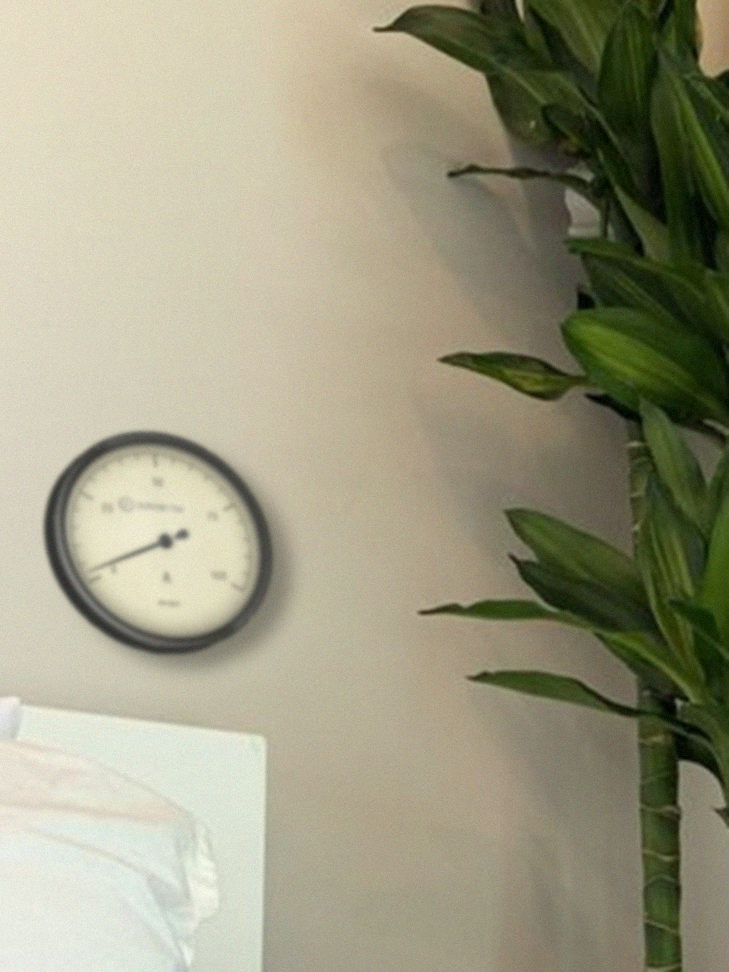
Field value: 2.5 A
